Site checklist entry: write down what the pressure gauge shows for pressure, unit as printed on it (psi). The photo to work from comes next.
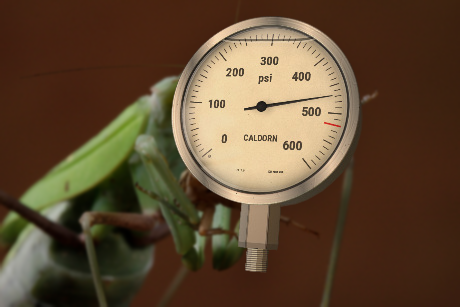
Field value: 470 psi
